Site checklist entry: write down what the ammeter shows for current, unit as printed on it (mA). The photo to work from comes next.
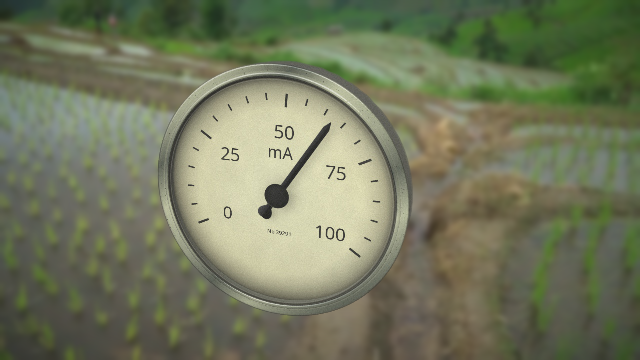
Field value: 62.5 mA
